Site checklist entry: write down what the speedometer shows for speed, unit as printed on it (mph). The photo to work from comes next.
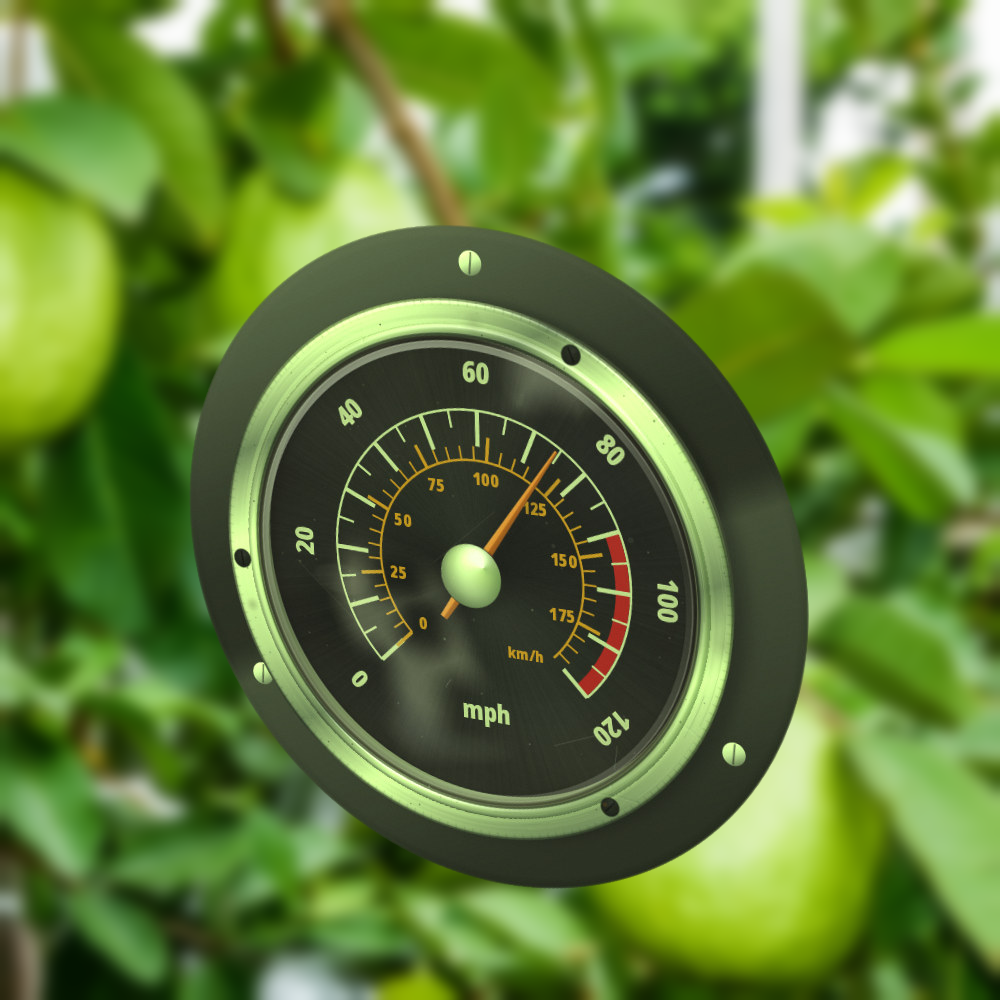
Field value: 75 mph
